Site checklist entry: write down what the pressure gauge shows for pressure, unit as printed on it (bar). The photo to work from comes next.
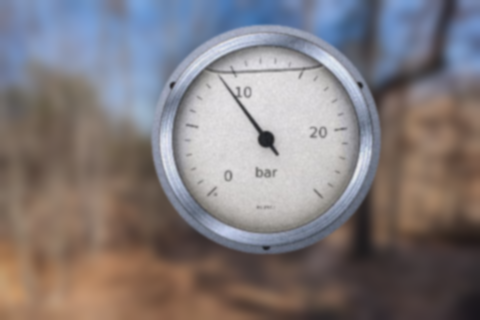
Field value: 9 bar
